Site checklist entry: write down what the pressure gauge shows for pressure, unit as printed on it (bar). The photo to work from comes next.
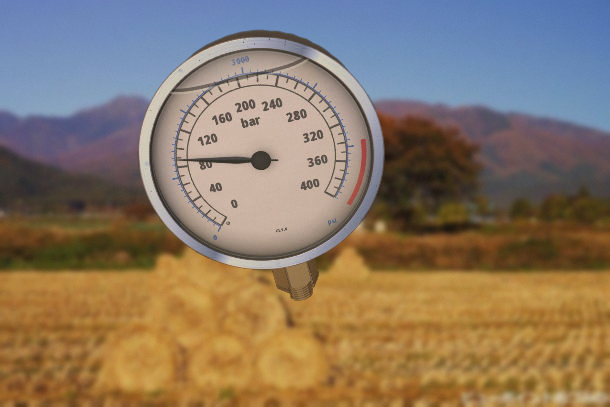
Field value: 90 bar
